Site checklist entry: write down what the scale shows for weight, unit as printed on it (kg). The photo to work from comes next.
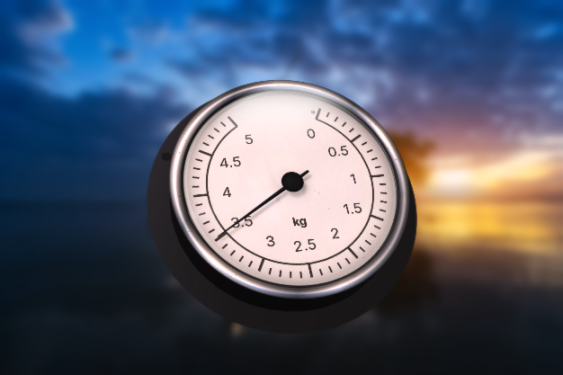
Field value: 3.5 kg
